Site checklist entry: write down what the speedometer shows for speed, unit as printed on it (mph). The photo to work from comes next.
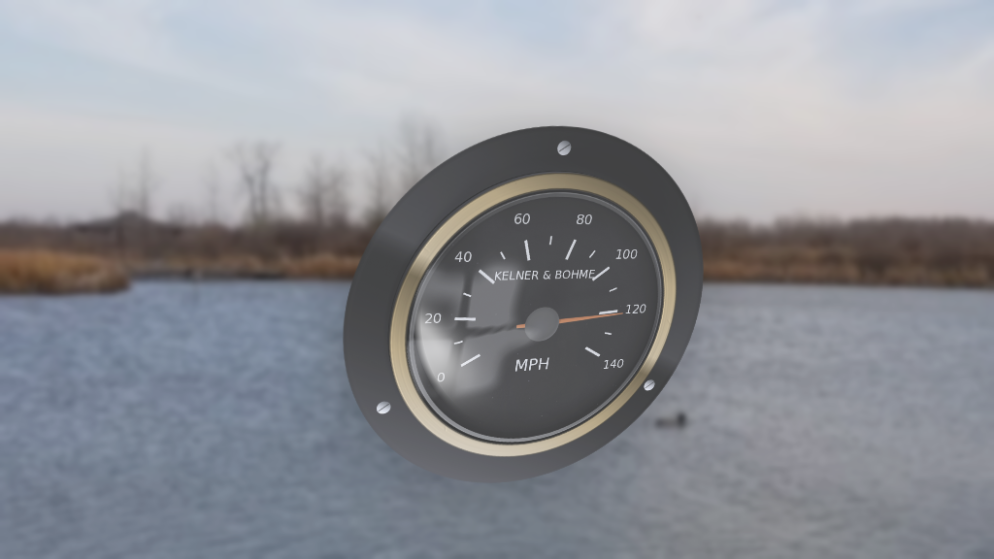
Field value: 120 mph
